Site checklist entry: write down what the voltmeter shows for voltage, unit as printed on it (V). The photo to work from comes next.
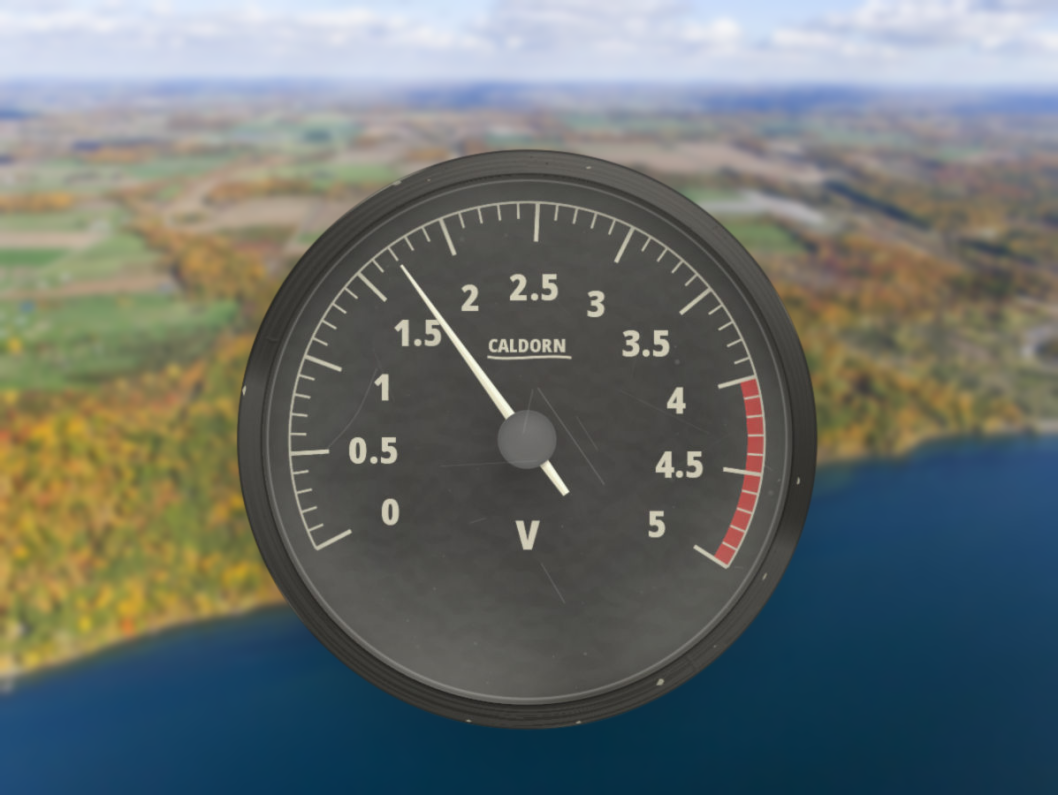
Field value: 1.7 V
